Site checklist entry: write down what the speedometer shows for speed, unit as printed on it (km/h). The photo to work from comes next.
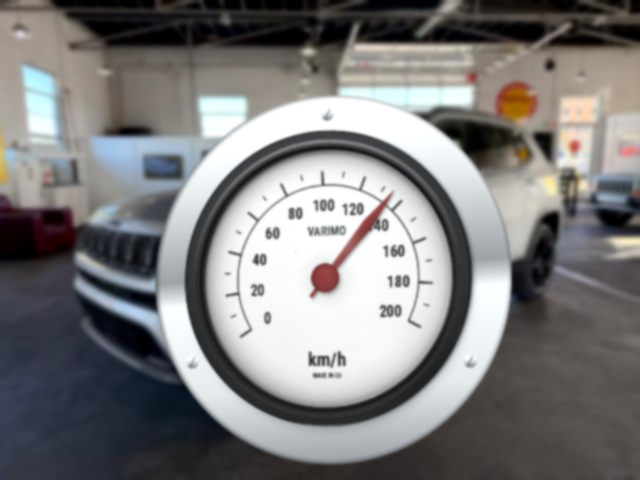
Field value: 135 km/h
